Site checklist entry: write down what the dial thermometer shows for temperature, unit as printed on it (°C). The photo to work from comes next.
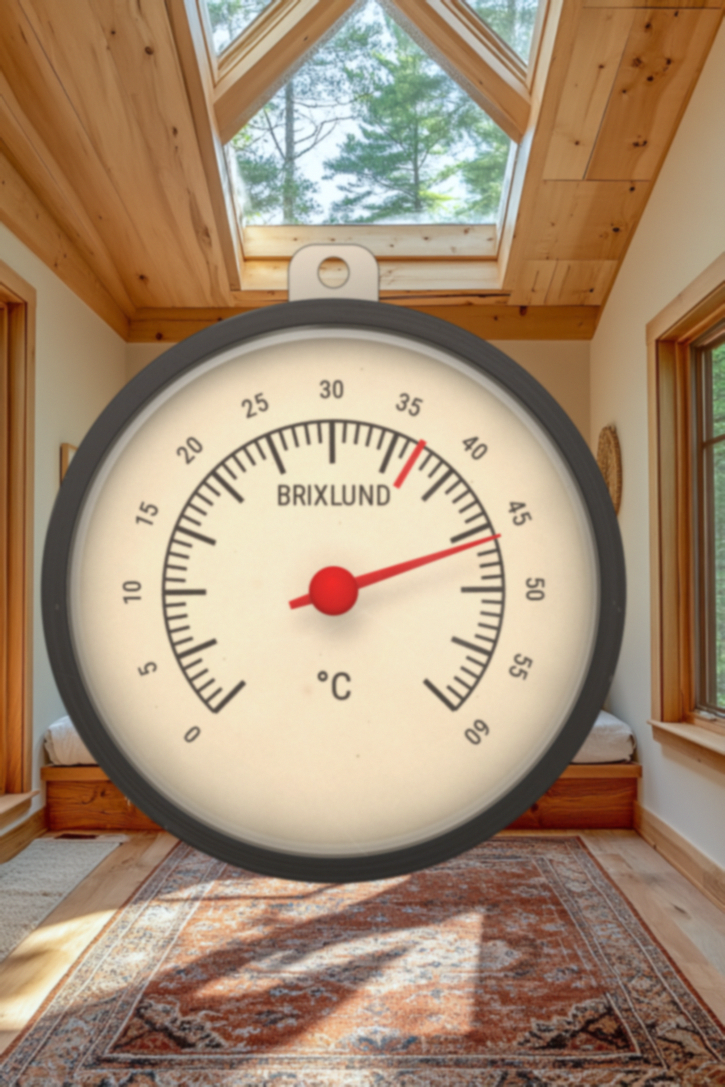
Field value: 46 °C
